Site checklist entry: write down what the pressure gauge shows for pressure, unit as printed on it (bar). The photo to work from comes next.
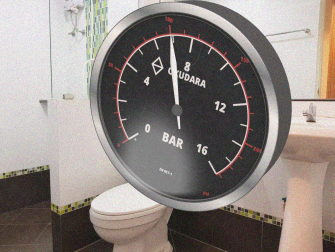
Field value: 7 bar
